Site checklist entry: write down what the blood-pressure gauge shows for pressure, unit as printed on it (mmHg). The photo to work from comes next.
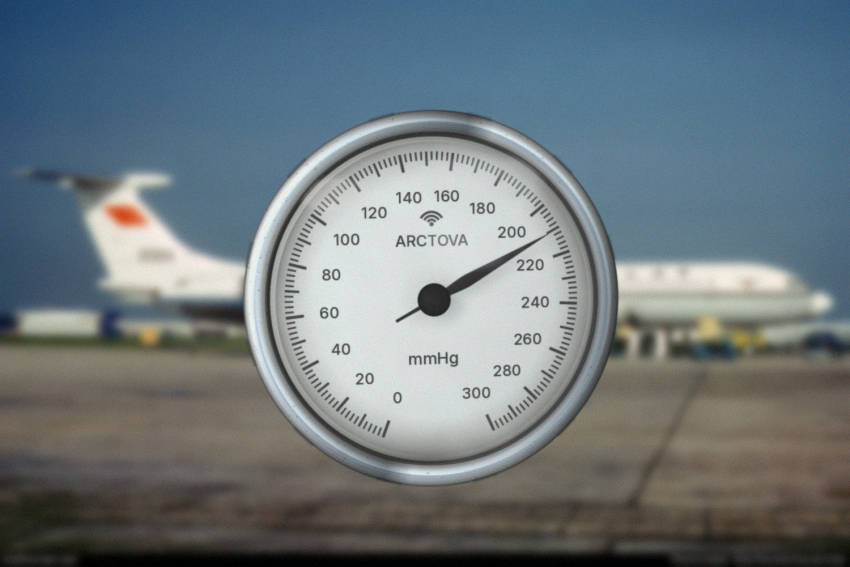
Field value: 210 mmHg
